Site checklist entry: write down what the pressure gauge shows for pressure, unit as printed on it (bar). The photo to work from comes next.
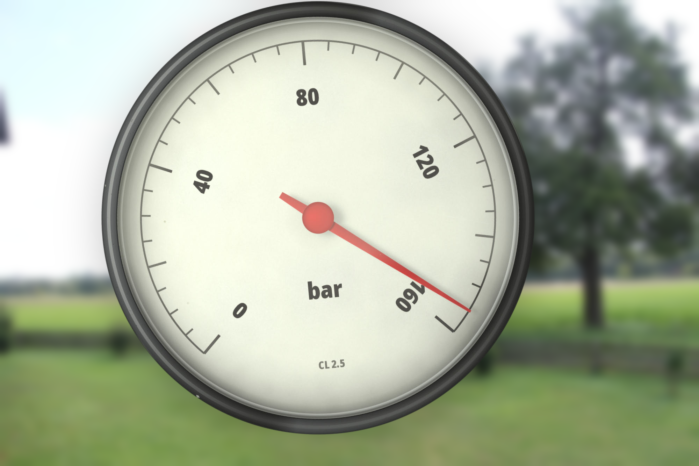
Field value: 155 bar
